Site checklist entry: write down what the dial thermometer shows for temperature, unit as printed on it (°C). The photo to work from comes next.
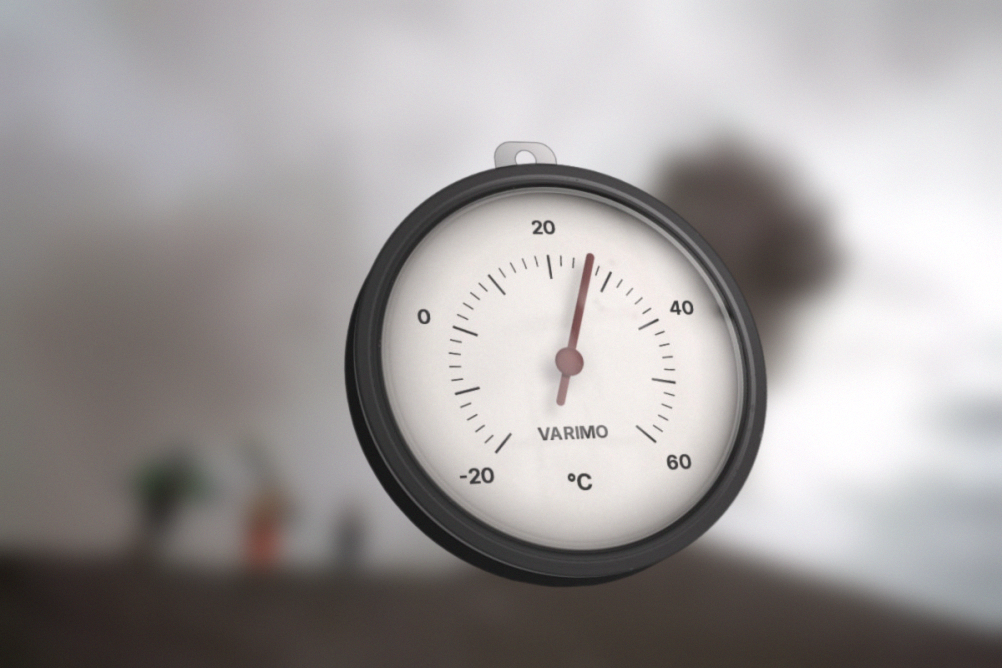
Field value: 26 °C
